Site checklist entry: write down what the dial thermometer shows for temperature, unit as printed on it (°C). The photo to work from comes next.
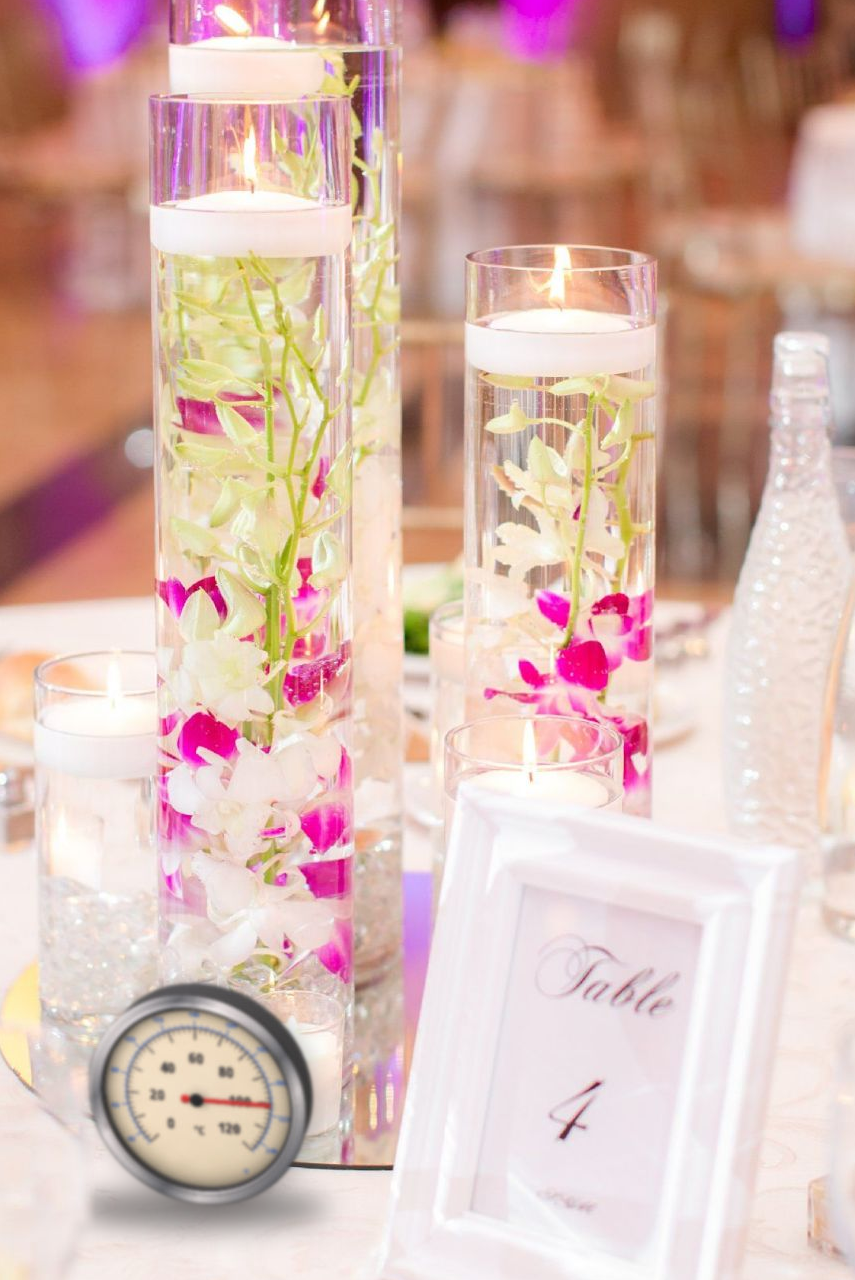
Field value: 100 °C
